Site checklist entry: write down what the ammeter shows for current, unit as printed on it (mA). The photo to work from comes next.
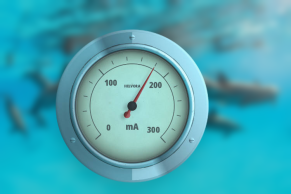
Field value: 180 mA
